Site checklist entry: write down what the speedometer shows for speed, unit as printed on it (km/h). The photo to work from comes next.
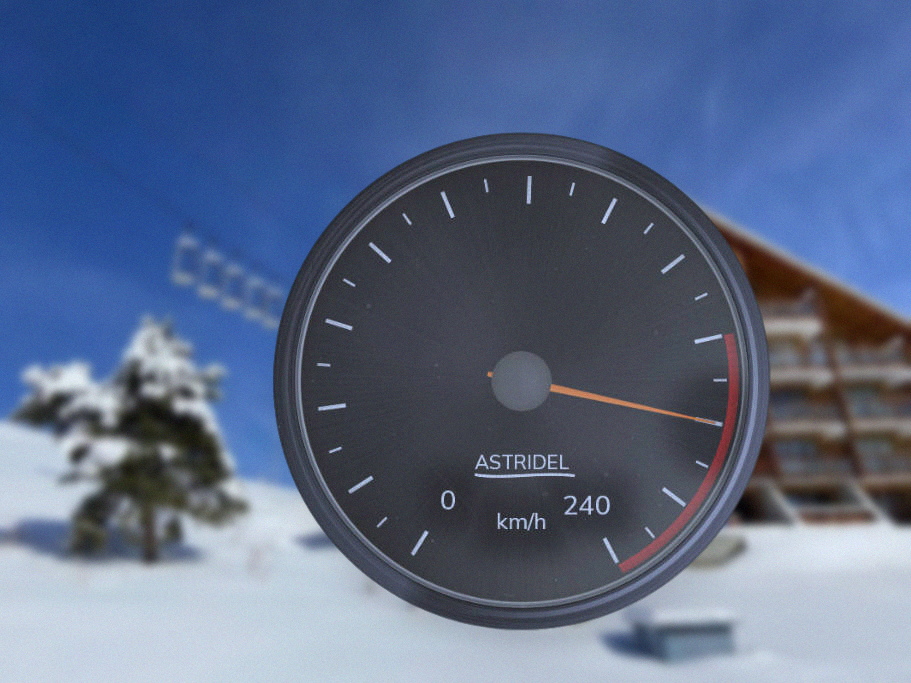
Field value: 200 km/h
